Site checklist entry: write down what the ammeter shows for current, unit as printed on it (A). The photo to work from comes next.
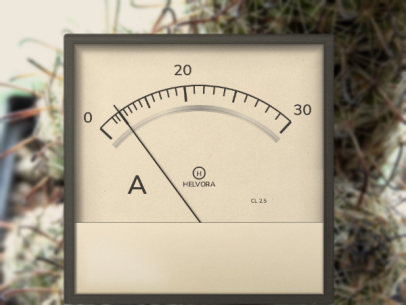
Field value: 10 A
